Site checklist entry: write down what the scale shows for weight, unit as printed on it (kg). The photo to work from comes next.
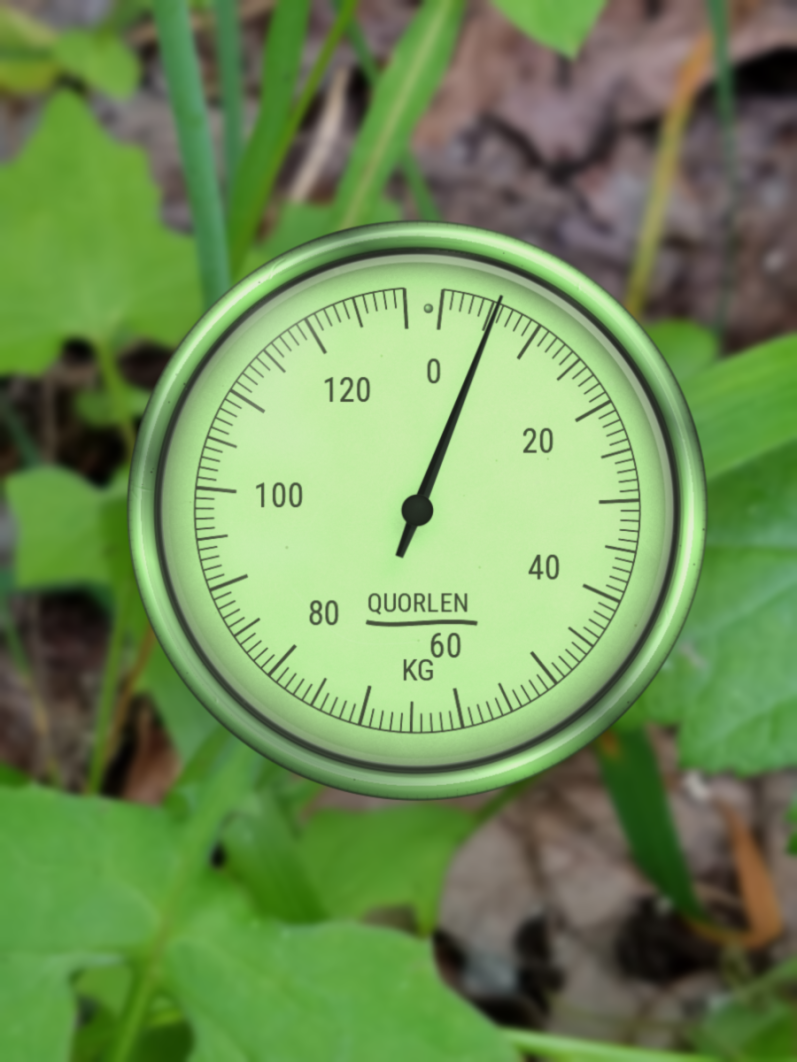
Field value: 5.5 kg
